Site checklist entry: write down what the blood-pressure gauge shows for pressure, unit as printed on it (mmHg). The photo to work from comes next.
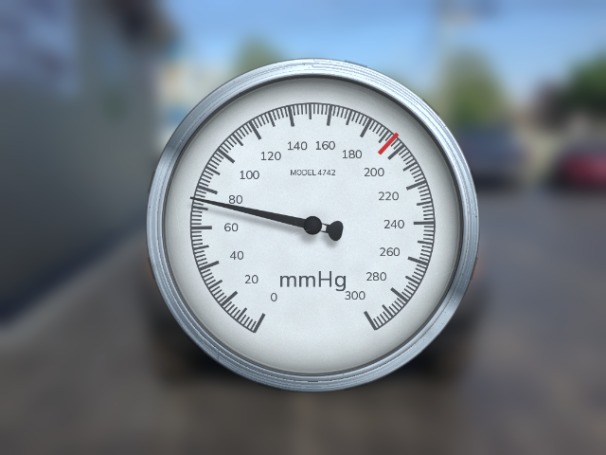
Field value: 74 mmHg
